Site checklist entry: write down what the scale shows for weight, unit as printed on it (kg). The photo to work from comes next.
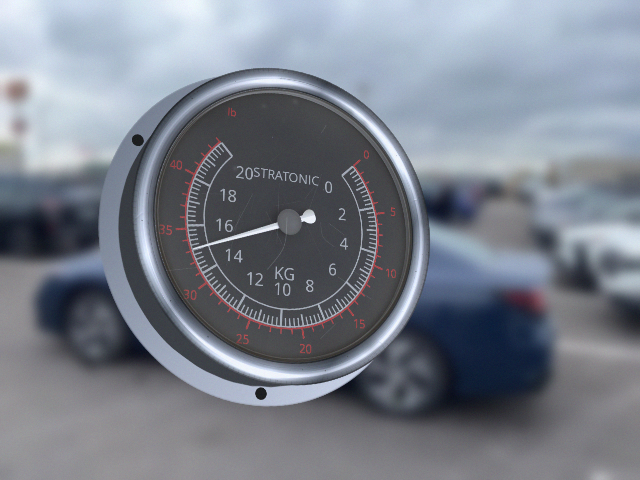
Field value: 15 kg
